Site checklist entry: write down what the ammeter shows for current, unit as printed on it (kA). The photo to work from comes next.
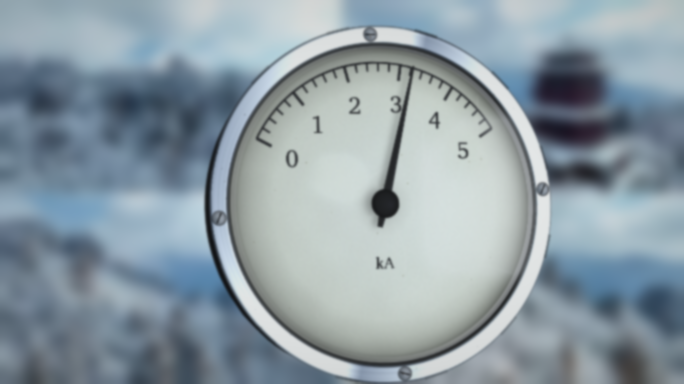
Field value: 3.2 kA
